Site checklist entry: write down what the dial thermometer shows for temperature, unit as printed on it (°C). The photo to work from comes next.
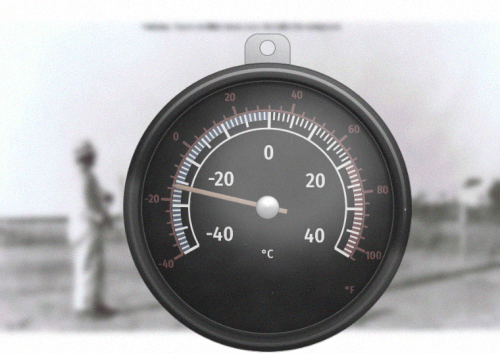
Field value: -26 °C
